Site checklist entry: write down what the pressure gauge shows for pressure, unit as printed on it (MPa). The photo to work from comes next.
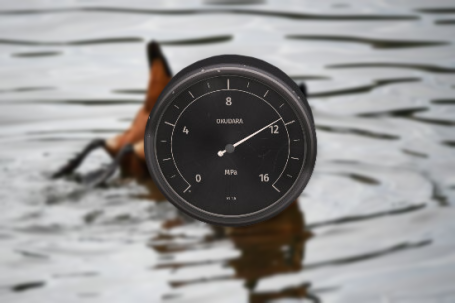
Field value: 11.5 MPa
